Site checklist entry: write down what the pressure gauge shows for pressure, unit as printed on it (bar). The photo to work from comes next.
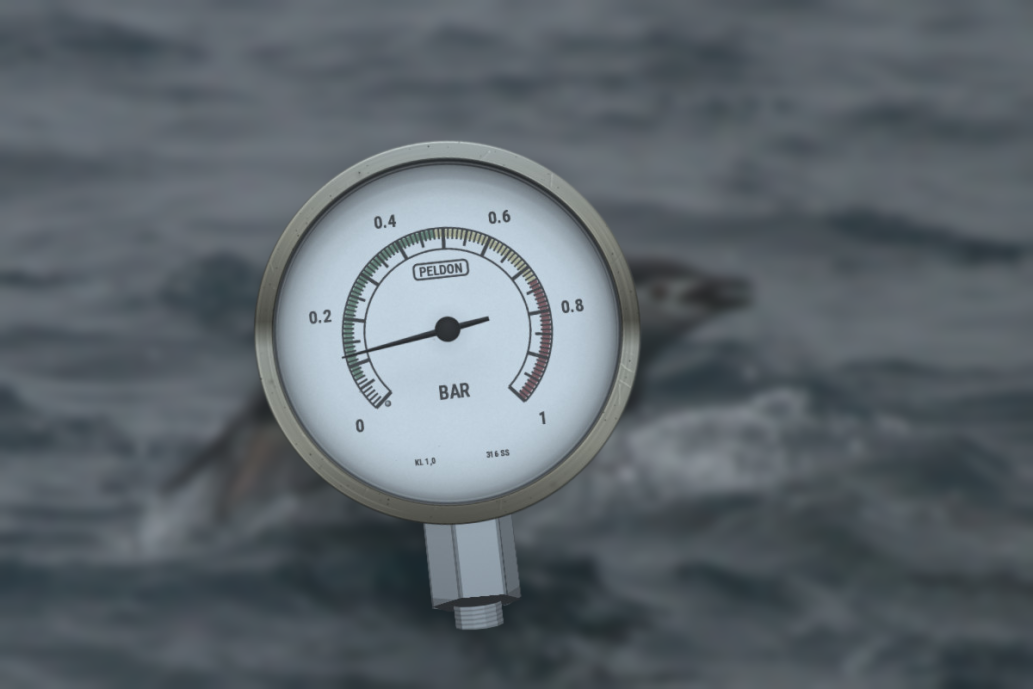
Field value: 0.12 bar
